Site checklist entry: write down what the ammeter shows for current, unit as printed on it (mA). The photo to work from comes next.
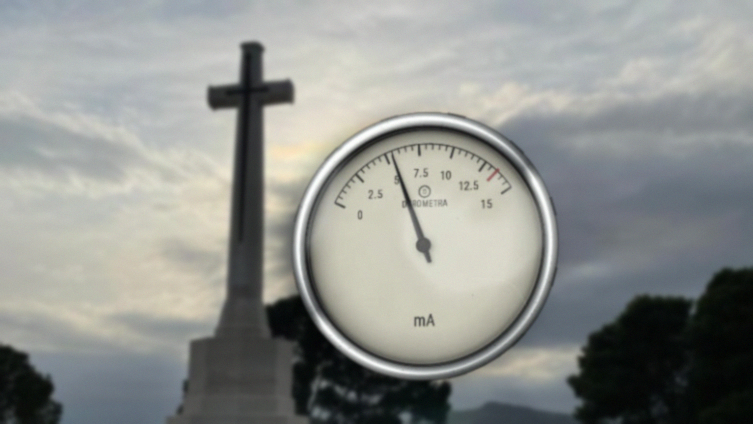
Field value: 5.5 mA
